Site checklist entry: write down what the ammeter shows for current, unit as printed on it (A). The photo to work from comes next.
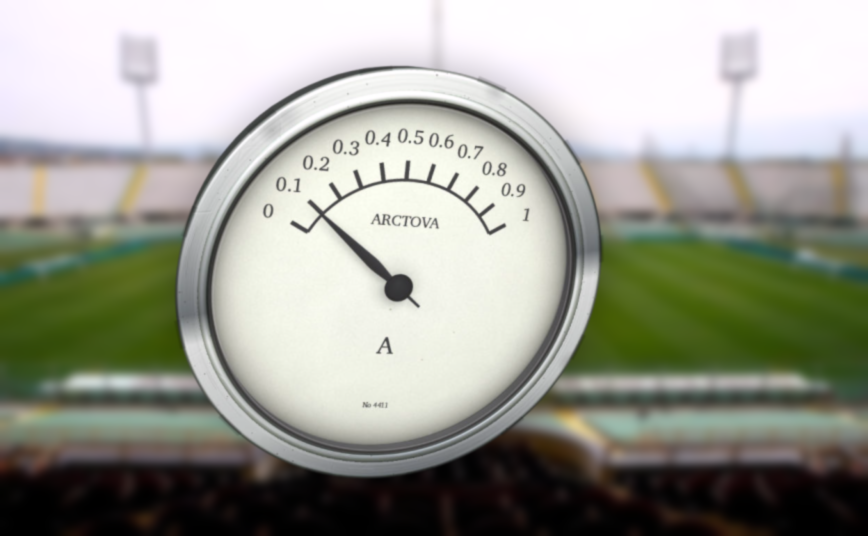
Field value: 0.1 A
